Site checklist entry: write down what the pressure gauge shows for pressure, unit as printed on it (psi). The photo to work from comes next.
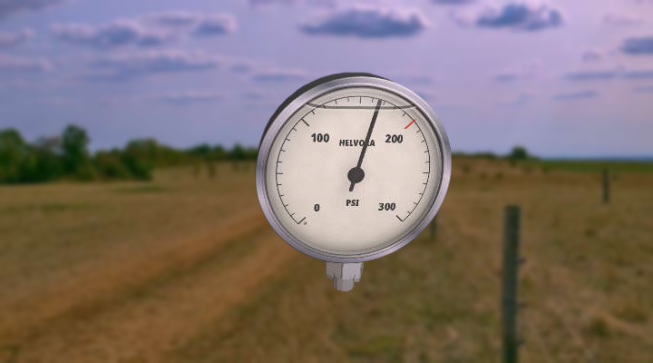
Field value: 165 psi
